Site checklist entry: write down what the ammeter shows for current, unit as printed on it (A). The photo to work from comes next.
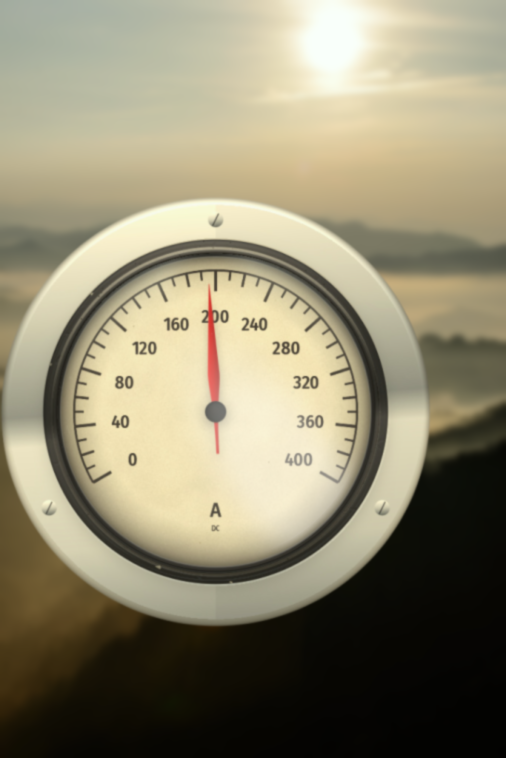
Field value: 195 A
